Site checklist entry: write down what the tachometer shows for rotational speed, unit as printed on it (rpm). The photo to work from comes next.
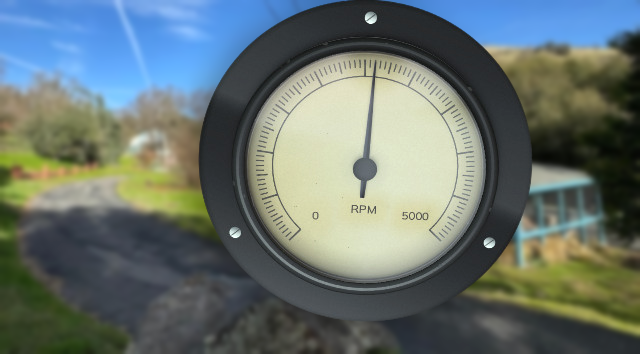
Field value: 2600 rpm
